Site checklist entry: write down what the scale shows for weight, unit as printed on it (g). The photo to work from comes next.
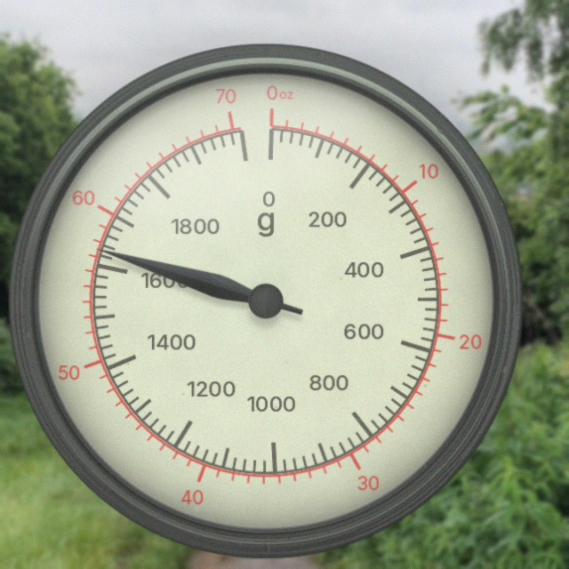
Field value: 1630 g
